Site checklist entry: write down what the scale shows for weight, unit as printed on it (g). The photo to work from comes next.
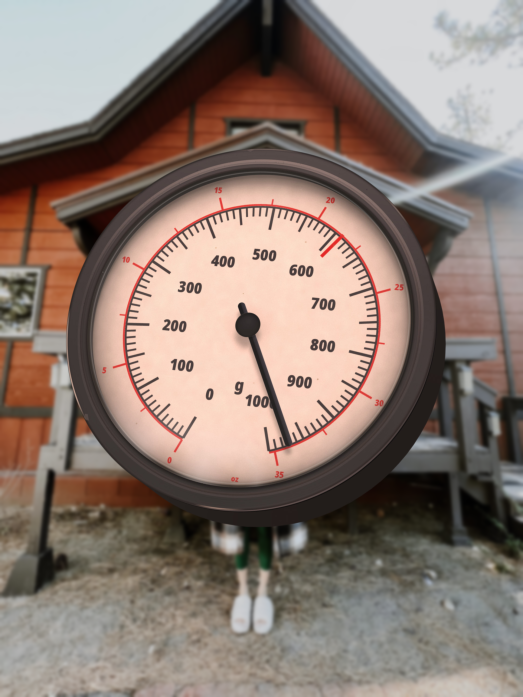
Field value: 970 g
